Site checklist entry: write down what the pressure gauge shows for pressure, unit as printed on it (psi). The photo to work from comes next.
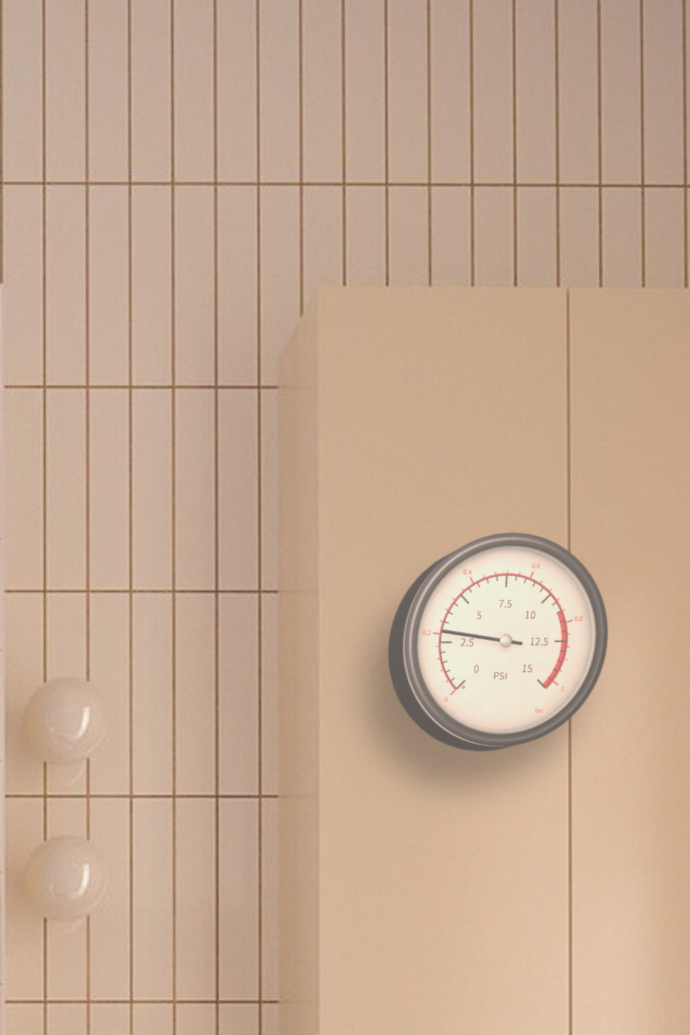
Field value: 3 psi
